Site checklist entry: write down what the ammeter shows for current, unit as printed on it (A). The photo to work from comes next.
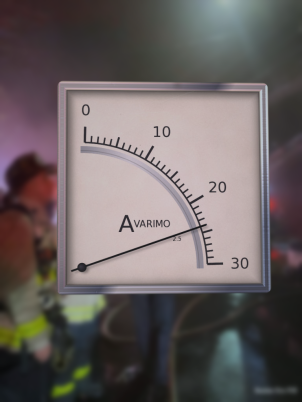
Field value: 24 A
